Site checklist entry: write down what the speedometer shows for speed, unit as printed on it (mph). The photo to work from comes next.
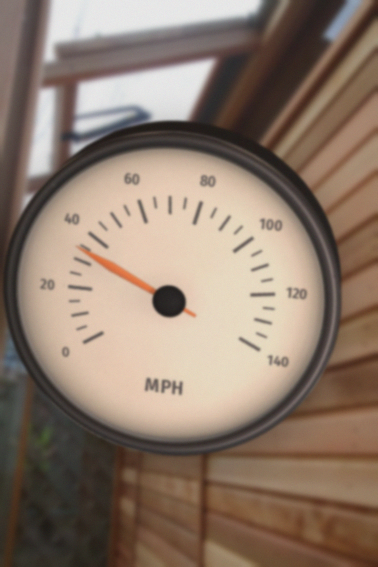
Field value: 35 mph
